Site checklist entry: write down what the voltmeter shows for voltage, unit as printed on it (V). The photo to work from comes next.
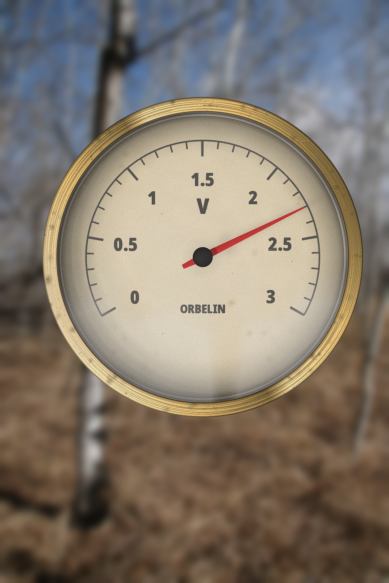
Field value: 2.3 V
